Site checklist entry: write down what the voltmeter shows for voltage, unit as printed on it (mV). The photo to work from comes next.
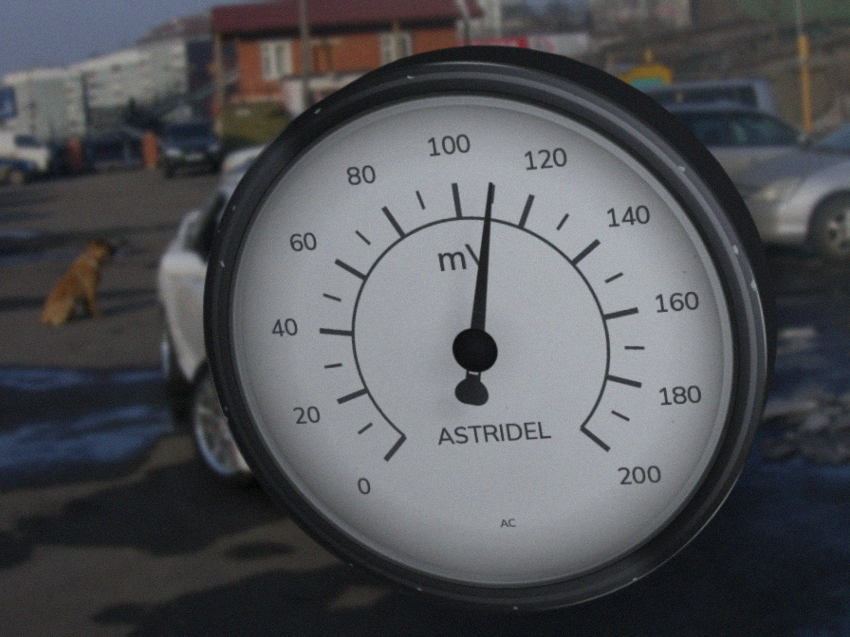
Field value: 110 mV
